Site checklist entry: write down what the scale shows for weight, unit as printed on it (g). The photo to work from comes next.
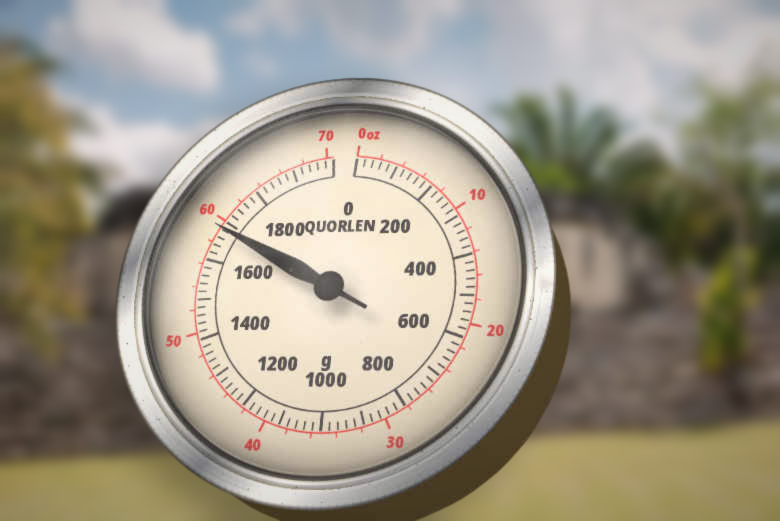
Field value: 1680 g
